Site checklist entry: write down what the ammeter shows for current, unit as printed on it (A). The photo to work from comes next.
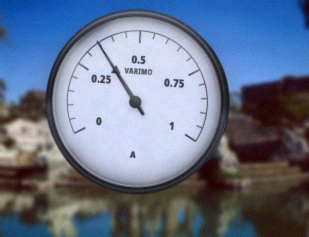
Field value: 0.35 A
